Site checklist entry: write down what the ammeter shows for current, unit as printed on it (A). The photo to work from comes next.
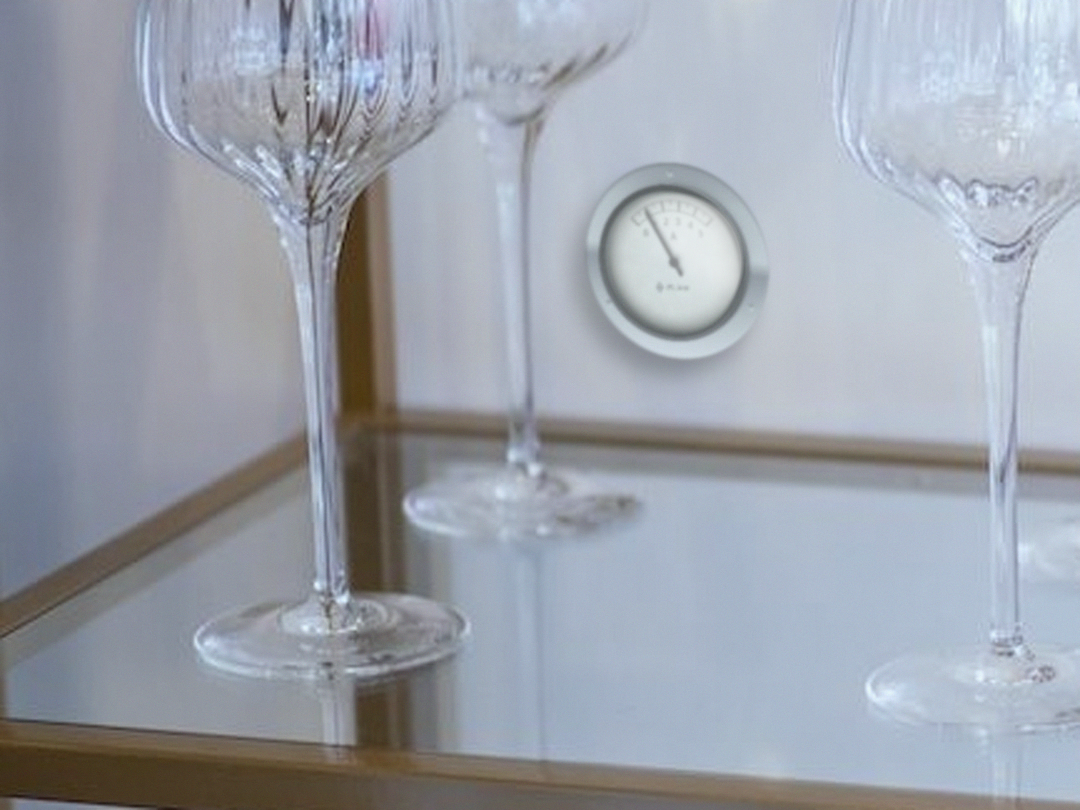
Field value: 1 A
